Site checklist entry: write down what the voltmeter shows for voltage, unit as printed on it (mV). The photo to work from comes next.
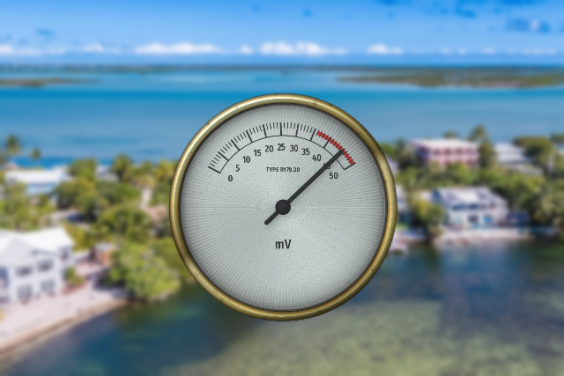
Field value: 45 mV
